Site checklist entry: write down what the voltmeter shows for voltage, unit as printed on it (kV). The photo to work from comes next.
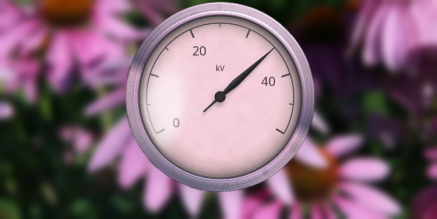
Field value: 35 kV
